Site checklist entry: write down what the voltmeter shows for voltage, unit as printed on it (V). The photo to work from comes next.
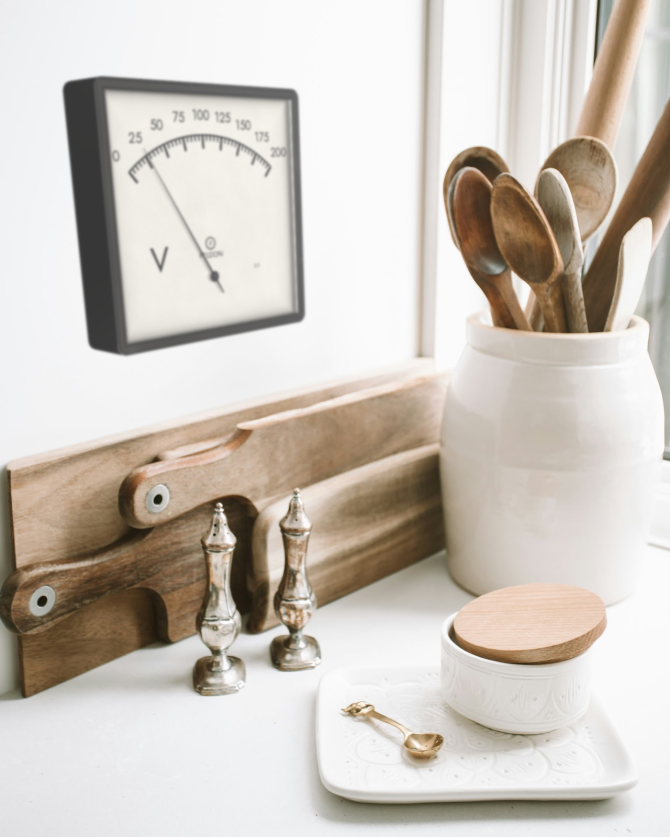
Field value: 25 V
